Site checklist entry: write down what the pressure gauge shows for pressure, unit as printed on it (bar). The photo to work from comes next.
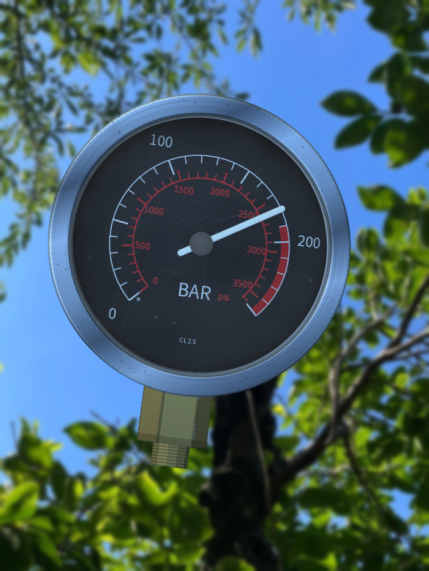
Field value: 180 bar
